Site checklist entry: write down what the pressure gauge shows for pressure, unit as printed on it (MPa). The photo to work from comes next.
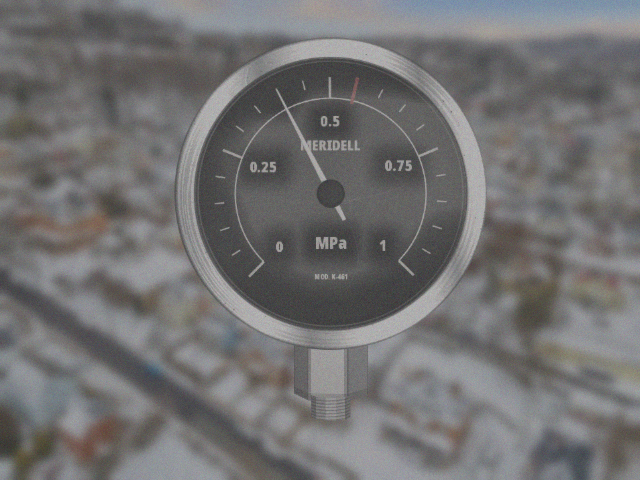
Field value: 0.4 MPa
